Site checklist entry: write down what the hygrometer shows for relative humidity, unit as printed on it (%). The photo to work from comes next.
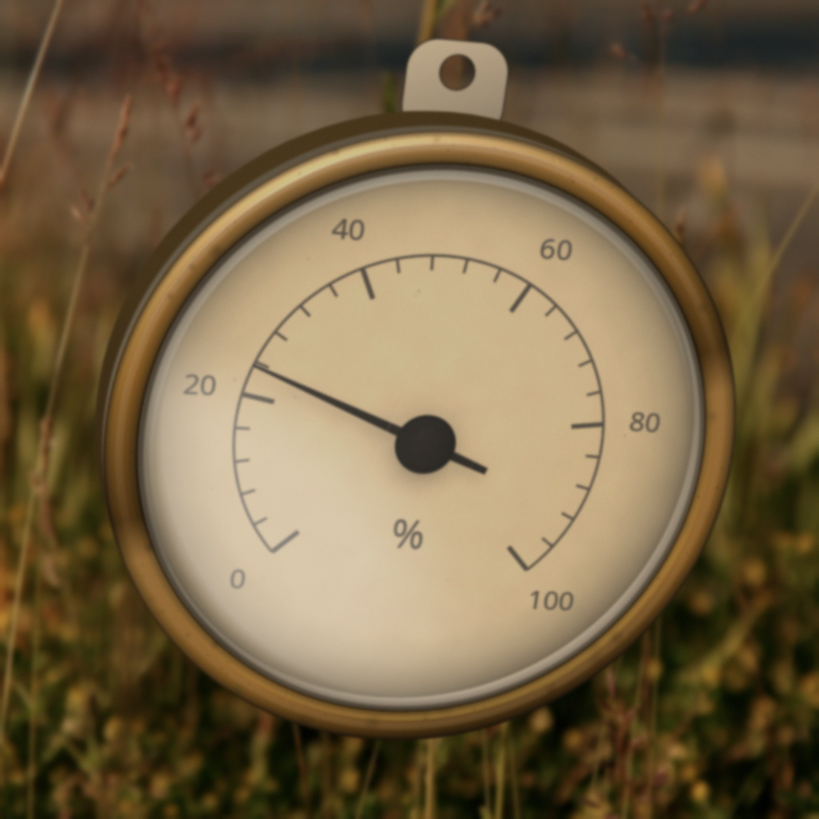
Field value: 24 %
